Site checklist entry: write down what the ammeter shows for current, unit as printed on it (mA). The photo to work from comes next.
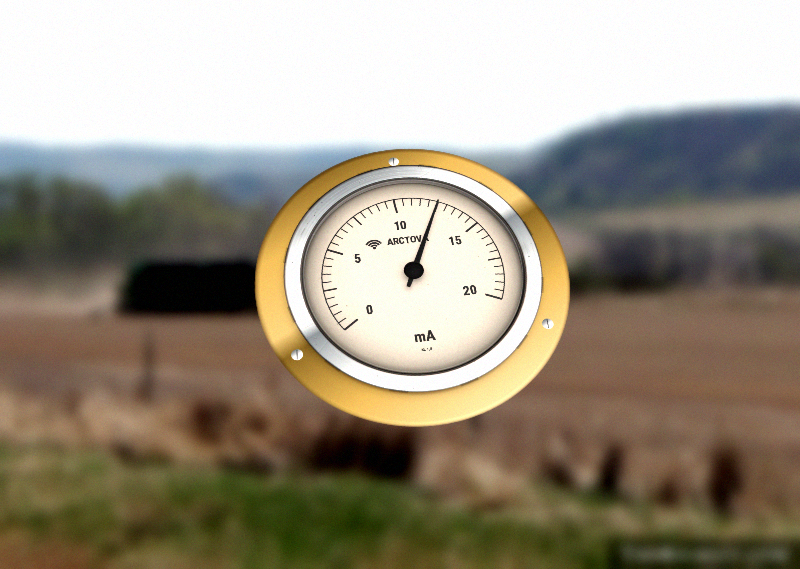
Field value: 12.5 mA
